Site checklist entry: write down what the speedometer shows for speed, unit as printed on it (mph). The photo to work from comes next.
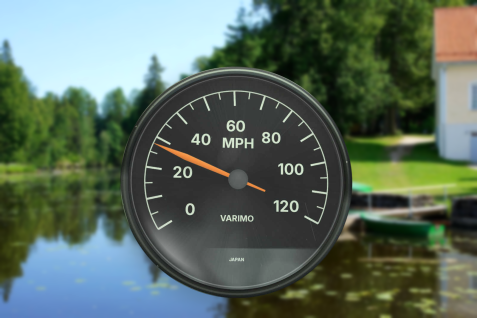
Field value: 27.5 mph
